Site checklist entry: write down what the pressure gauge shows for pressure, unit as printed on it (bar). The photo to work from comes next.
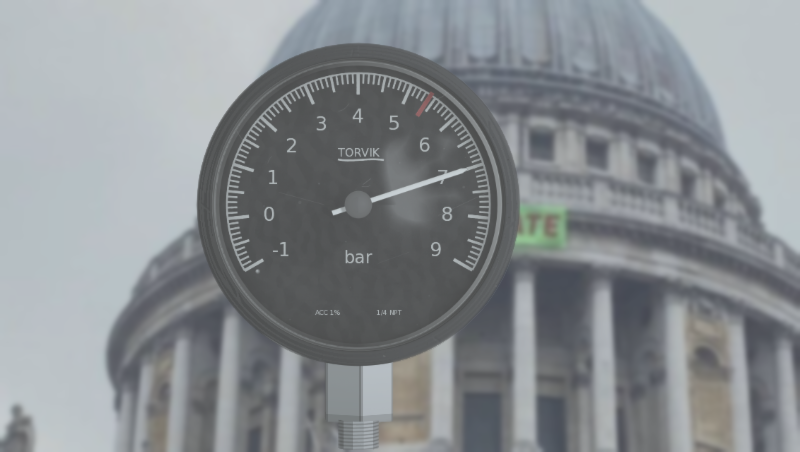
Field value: 7 bar
